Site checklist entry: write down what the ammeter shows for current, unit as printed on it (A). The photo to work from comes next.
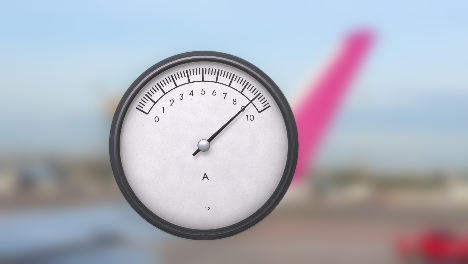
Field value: 9 A
